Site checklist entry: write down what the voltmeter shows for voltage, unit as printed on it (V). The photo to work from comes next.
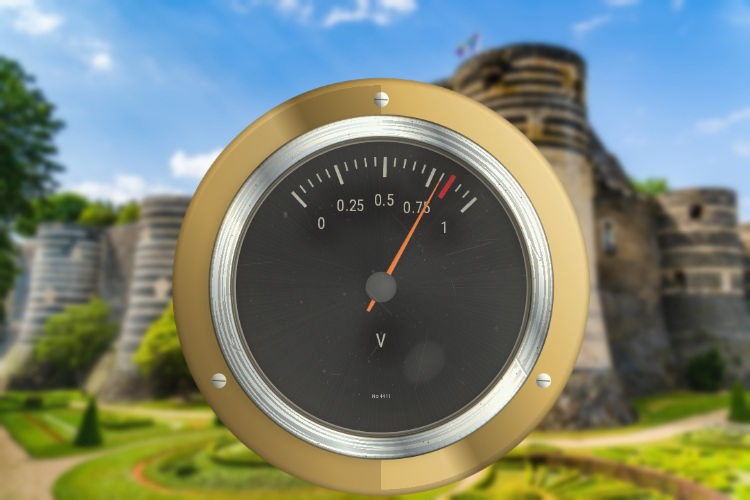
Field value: 0.8 V
